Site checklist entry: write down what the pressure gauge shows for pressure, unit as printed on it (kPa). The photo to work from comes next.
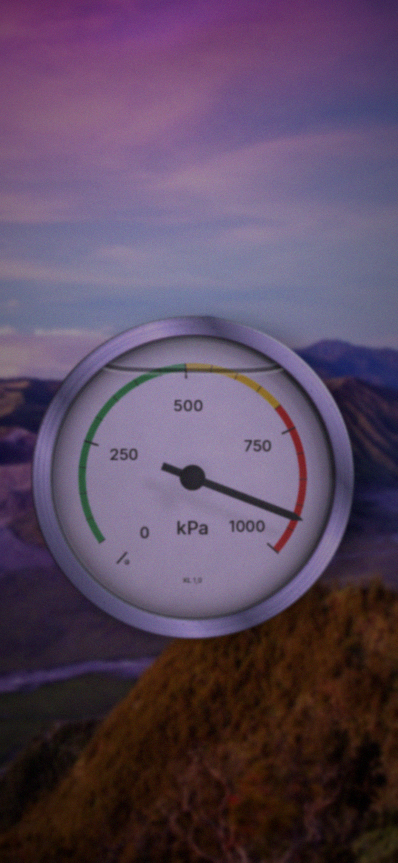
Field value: 925 kPa
